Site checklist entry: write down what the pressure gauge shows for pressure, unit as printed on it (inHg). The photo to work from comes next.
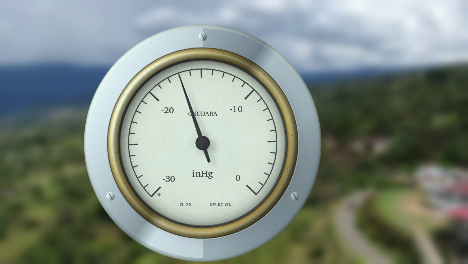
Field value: -17 inHg
